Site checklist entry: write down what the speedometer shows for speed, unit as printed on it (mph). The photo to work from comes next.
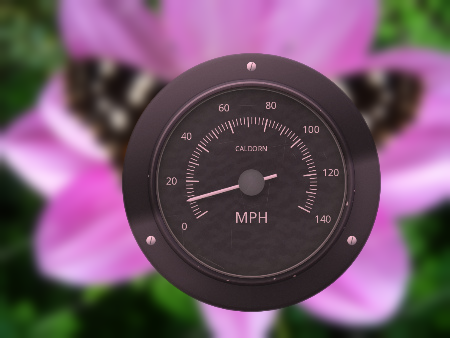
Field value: 10 mph
